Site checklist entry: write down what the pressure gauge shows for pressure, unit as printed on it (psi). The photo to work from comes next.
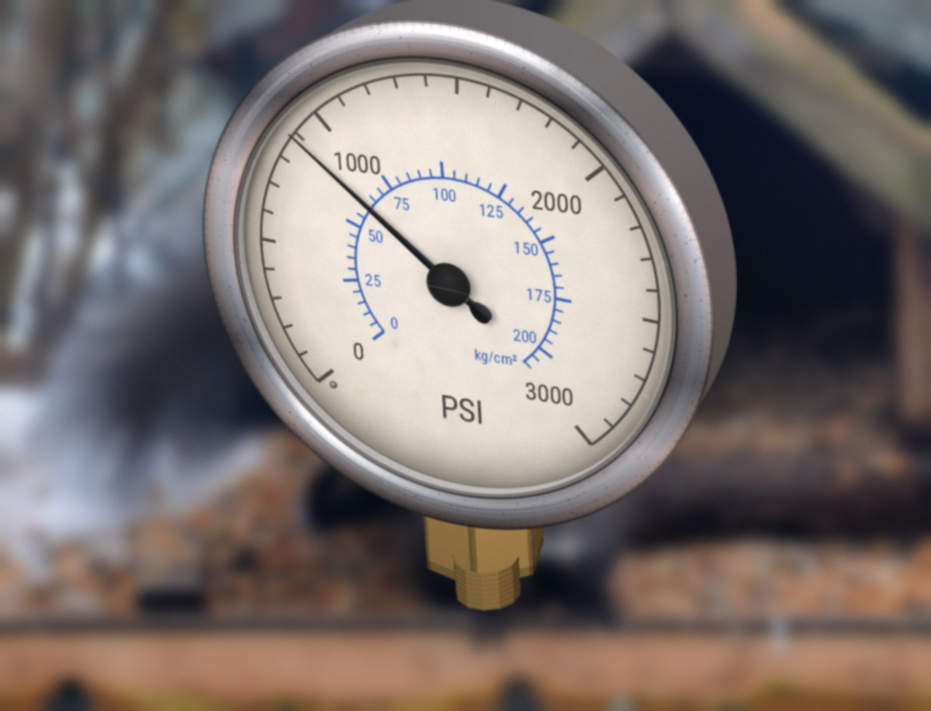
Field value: 900 psi
